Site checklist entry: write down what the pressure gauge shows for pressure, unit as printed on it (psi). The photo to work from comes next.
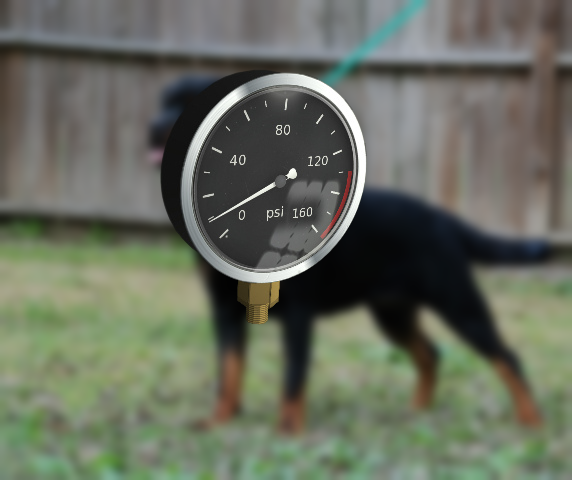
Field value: 10 psi
